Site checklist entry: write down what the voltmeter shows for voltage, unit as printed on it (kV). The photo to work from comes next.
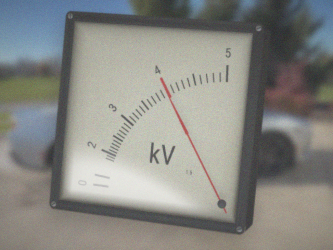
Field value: 4 kV
